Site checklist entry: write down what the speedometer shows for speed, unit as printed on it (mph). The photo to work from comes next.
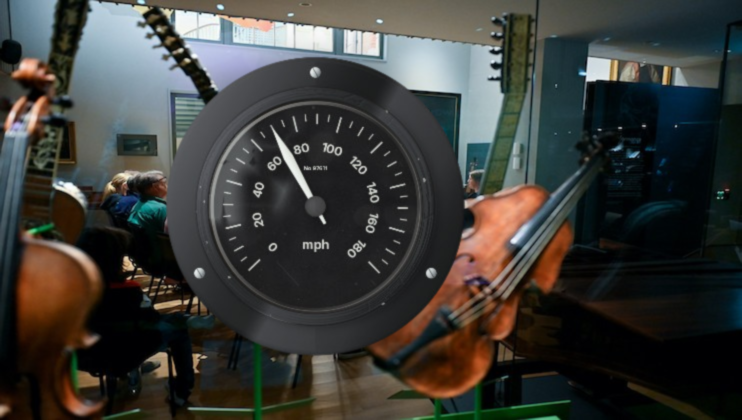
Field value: 70 mph
